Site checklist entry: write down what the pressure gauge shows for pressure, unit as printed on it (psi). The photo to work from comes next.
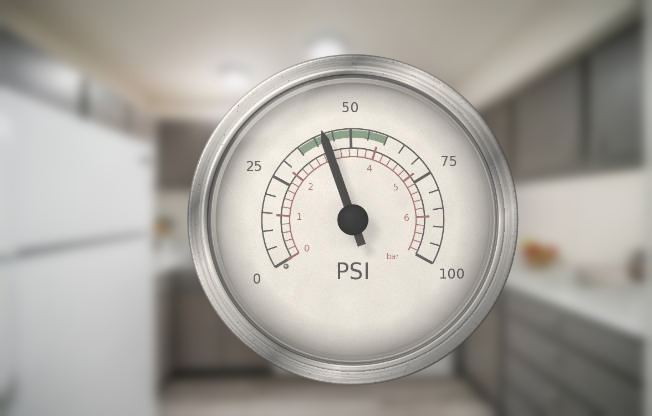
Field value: 42.5 psi
